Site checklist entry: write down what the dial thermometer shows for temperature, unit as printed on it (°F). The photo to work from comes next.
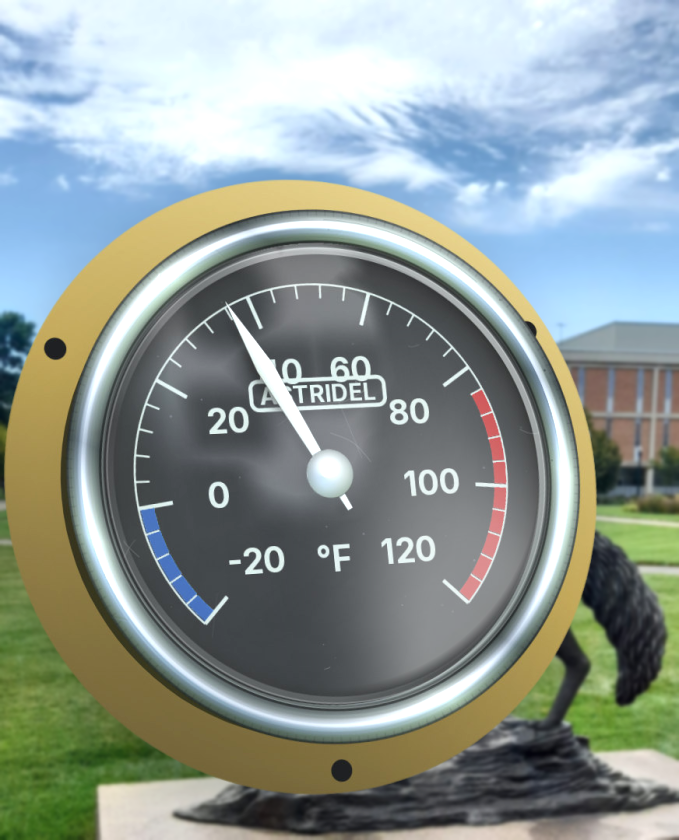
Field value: 36 °F
